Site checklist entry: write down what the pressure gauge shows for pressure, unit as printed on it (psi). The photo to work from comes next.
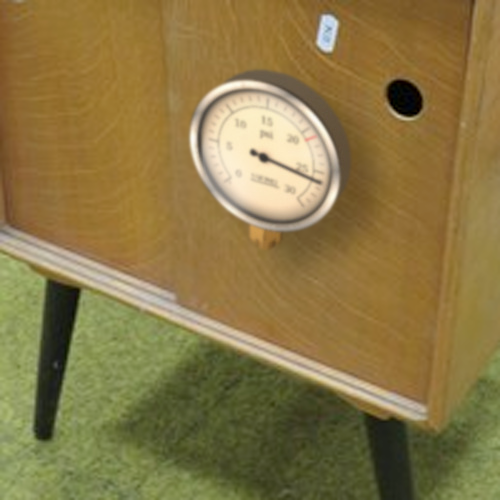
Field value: 26 psi
